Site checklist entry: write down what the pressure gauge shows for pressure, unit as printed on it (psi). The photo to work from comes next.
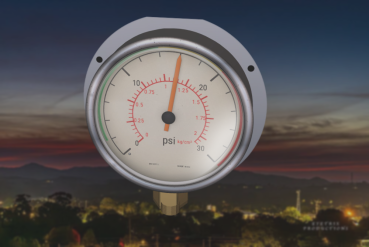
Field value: 16 psi
